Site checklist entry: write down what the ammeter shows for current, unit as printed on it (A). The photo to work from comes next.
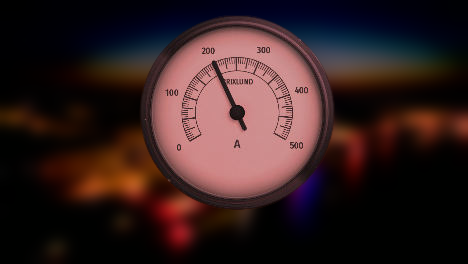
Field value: 200 A
